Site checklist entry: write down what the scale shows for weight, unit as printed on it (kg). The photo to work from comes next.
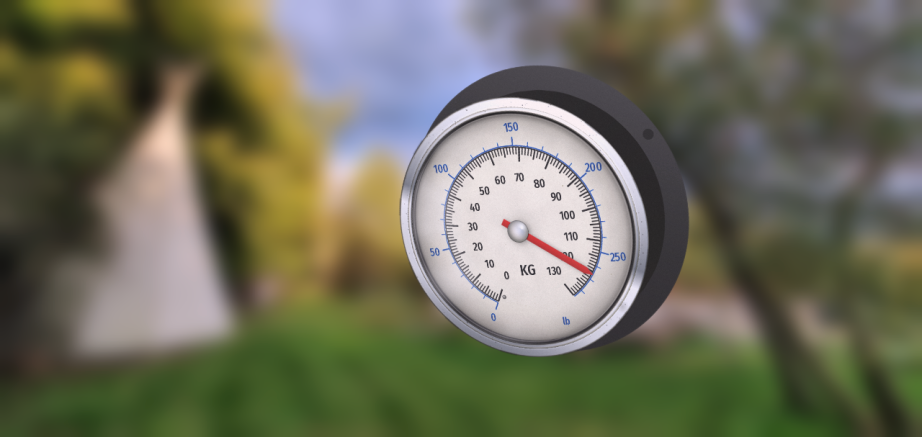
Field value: 120 kg
